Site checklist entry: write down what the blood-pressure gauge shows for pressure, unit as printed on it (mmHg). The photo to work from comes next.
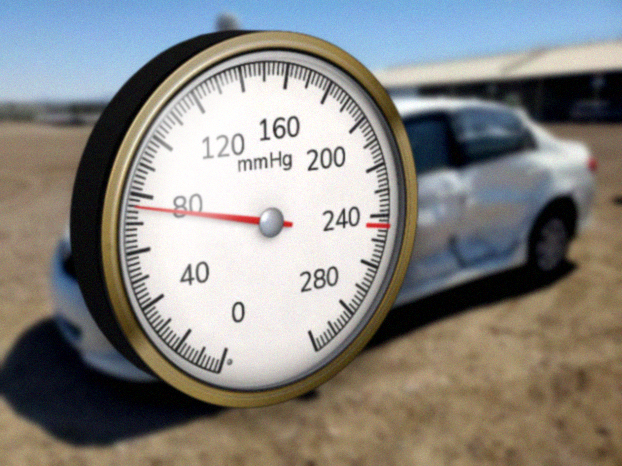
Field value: 76 mmHg
